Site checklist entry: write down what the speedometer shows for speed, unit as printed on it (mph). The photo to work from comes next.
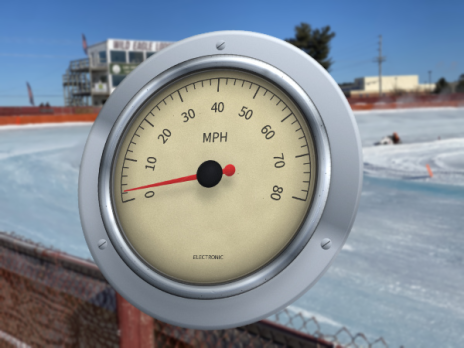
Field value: 2 mph
